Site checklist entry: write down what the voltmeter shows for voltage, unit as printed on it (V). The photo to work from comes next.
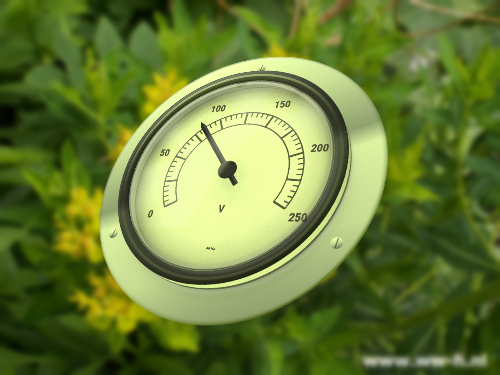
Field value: 85 V
